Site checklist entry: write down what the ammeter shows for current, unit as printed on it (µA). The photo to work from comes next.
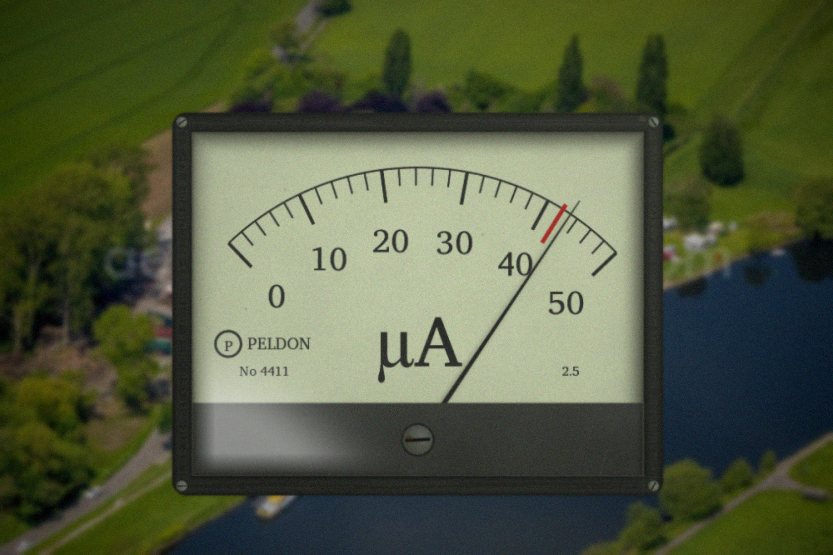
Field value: 43 µA
